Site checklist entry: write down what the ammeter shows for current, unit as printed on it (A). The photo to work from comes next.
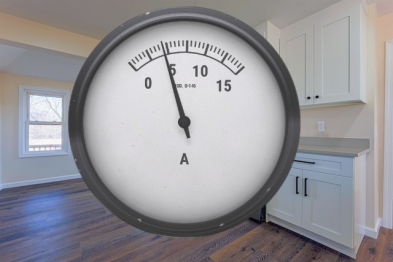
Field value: 4.5 A
